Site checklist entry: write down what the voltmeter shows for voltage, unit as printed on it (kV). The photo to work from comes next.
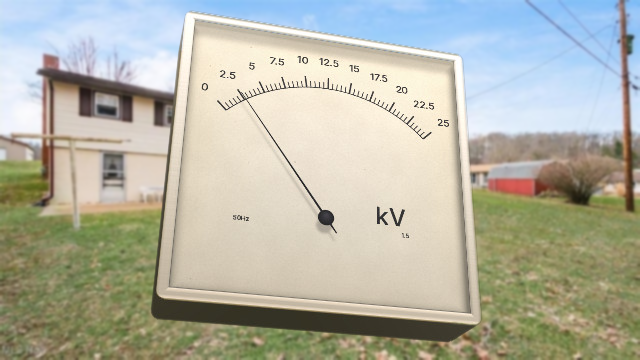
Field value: 2.5 kV
